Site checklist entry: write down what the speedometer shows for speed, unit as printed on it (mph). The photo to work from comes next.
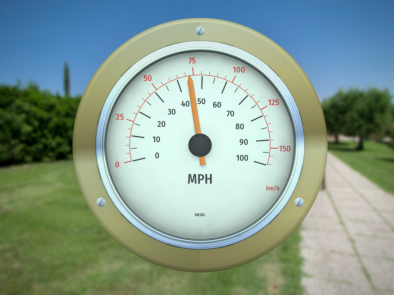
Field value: 45 mph
